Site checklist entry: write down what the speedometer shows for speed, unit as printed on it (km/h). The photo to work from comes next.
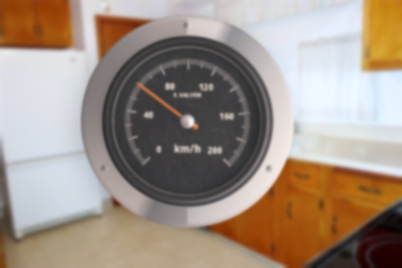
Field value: 60 km/h
